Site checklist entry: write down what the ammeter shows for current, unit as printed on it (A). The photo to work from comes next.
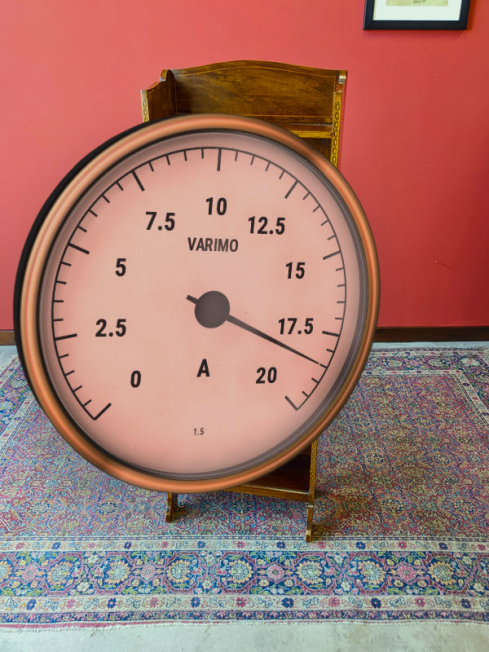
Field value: 18.5 A
